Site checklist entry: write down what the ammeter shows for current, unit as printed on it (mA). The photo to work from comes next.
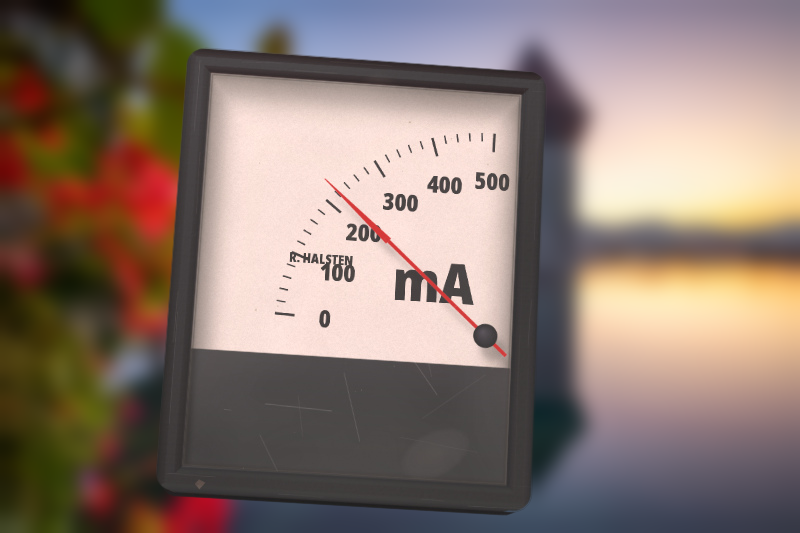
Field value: 220 mA
